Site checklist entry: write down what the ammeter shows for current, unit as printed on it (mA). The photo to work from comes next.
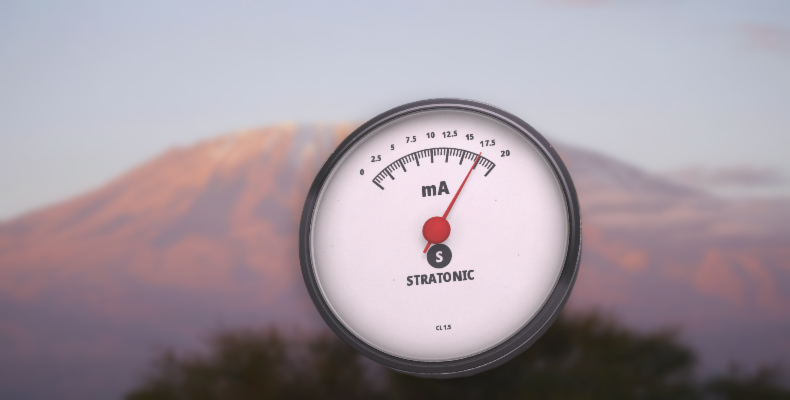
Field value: 17.5 mA
